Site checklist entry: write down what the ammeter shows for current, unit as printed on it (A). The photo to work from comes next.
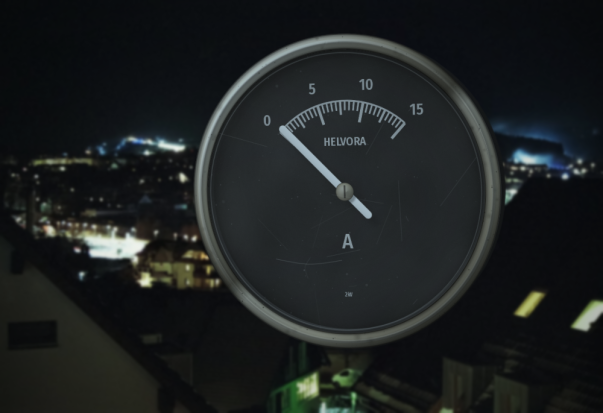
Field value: 0.5 A
